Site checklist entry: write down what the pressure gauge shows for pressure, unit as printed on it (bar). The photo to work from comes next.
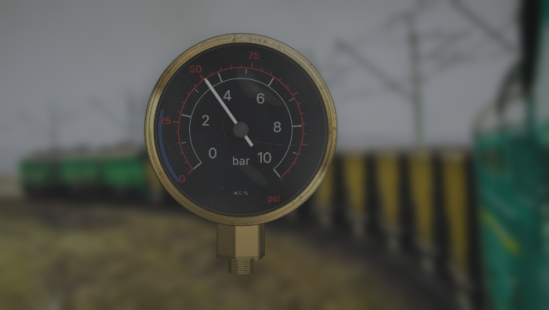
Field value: 3.5 bar
